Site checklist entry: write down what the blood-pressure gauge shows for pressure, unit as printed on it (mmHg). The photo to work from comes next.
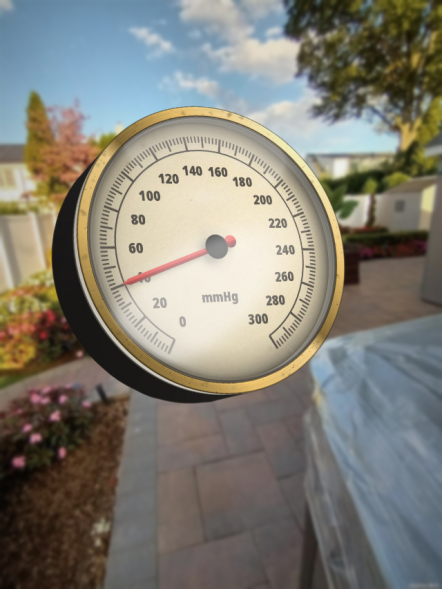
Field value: 40 mmHg
